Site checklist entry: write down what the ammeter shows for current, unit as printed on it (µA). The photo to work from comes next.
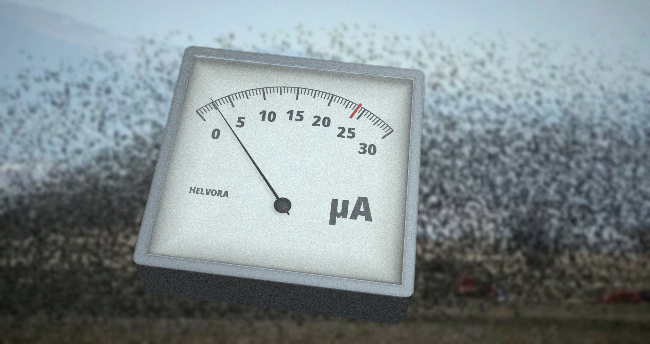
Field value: 2.5 µA
